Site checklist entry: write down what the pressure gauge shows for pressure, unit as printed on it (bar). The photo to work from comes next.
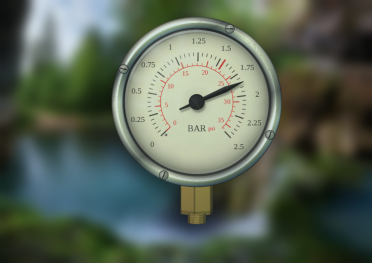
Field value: 1.85 bar
